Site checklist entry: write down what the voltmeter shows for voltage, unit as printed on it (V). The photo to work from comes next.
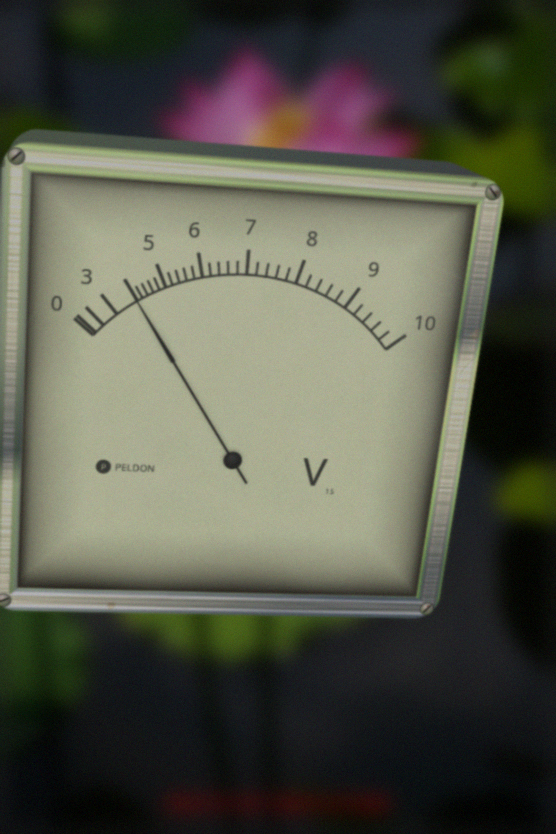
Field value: 4 V
